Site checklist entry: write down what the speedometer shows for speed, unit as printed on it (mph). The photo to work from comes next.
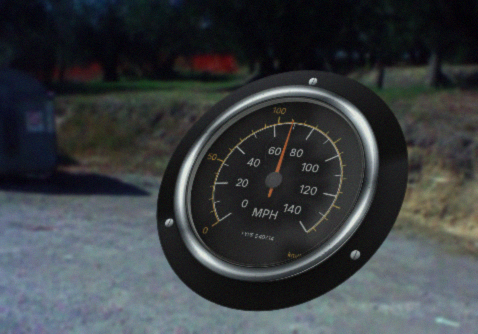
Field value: 70 mph
